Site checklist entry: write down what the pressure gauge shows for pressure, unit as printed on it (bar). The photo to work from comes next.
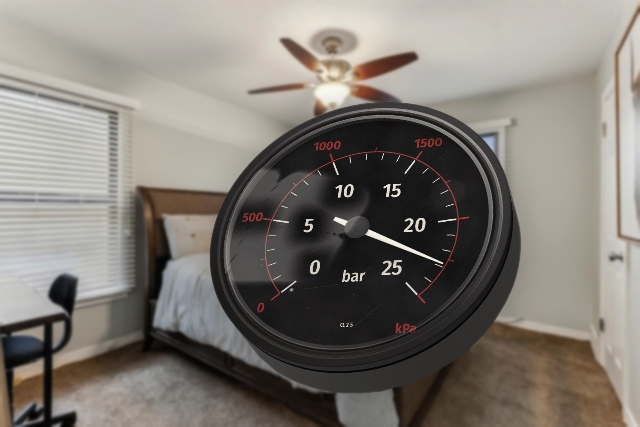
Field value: 23 bar
